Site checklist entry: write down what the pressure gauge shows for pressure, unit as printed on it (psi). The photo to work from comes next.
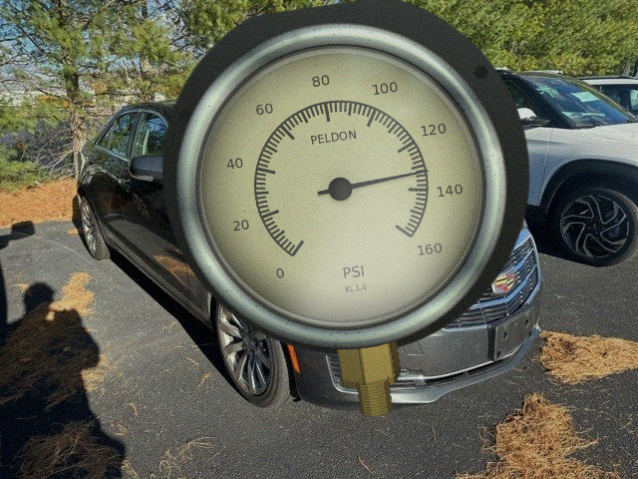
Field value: 132 psi
